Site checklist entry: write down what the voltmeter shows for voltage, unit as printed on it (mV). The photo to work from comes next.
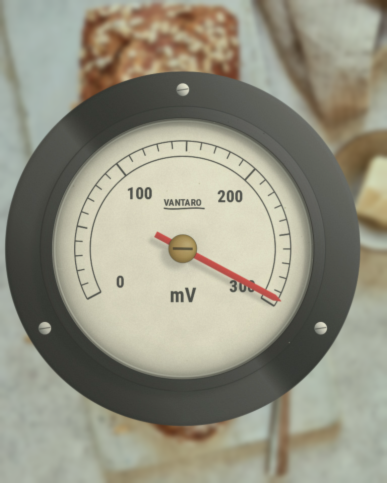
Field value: 295 mV
